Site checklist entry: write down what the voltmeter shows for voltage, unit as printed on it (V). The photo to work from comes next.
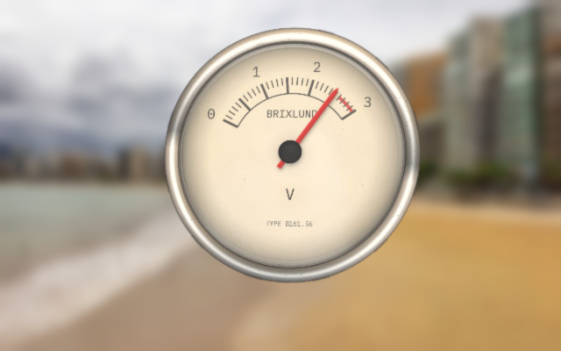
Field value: 2.5 V
